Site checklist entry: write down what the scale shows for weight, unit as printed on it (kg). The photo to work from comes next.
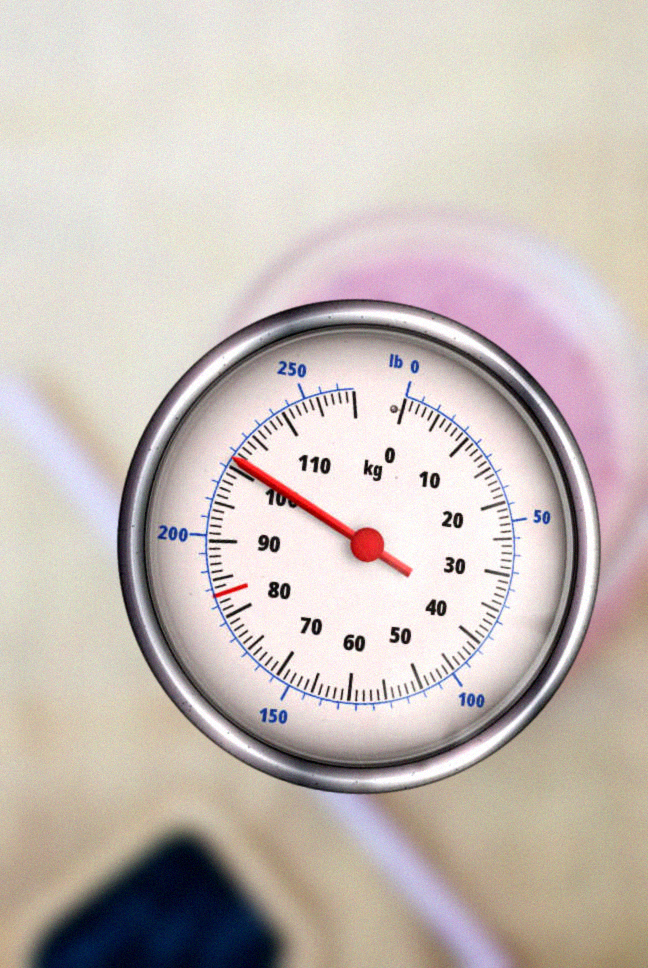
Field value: 101 kg
